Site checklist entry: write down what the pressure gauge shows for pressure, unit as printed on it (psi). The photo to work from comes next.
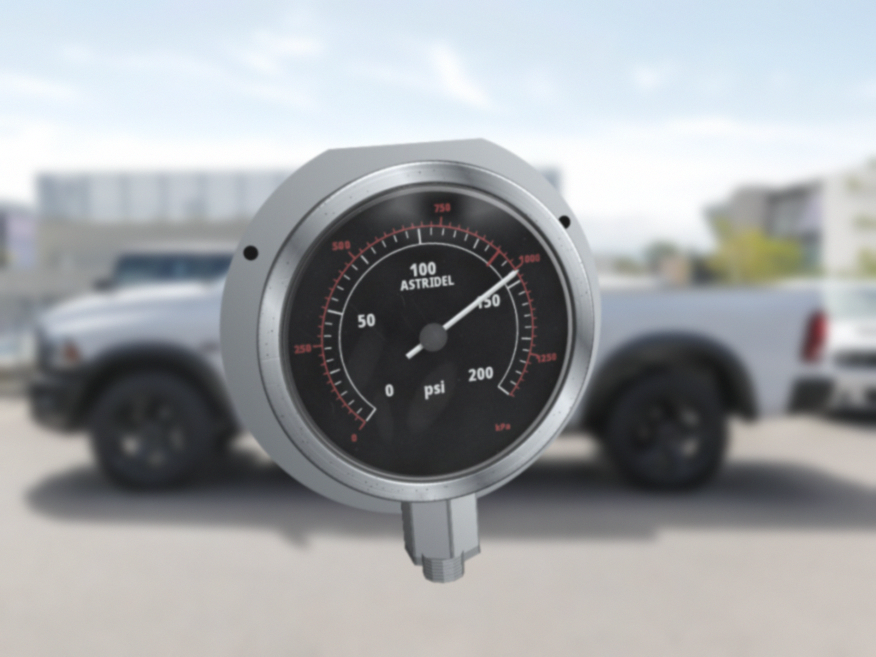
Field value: 145 psi
